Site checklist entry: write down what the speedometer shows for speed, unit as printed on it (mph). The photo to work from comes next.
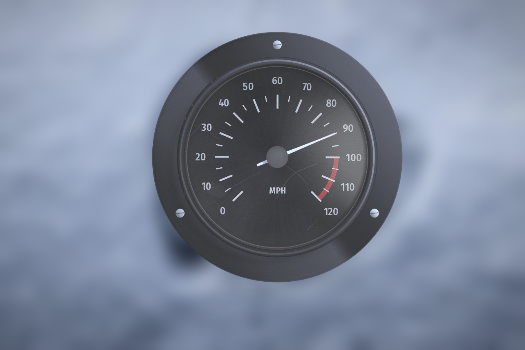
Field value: 90 mph
